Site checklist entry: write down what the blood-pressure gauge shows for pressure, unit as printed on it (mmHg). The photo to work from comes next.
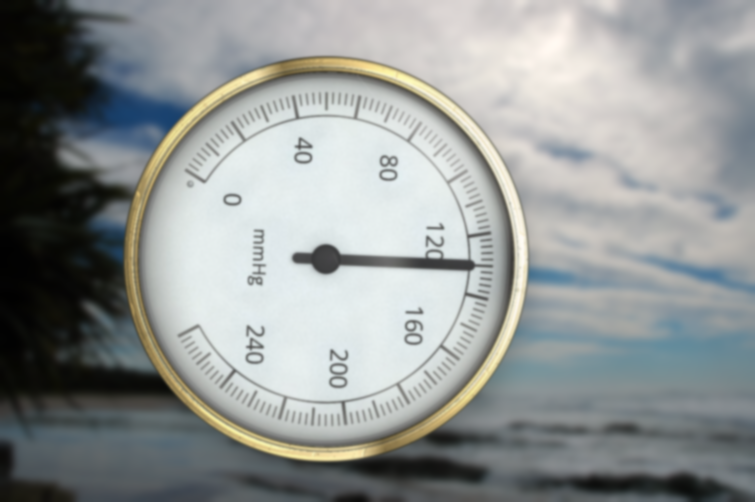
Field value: 130 mmHg
